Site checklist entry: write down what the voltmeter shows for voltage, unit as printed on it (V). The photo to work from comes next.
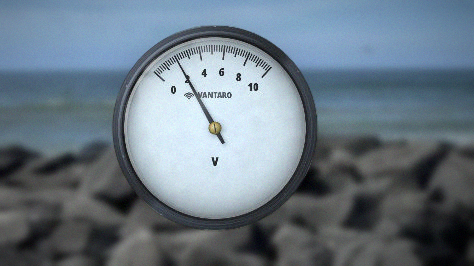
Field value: 2 V
